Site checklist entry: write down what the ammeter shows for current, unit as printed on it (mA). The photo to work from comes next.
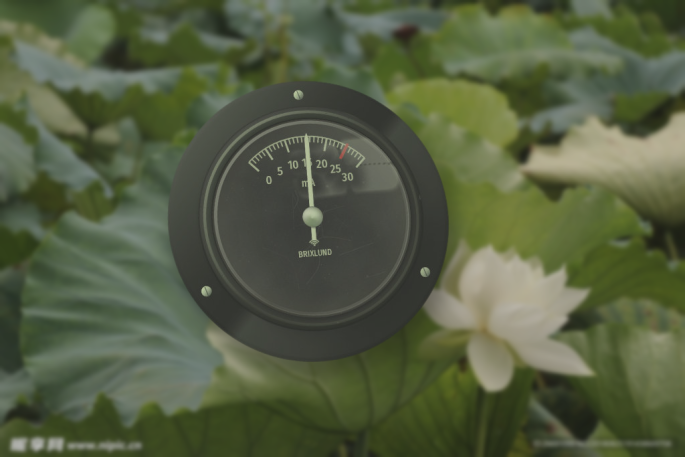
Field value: 15 mA
